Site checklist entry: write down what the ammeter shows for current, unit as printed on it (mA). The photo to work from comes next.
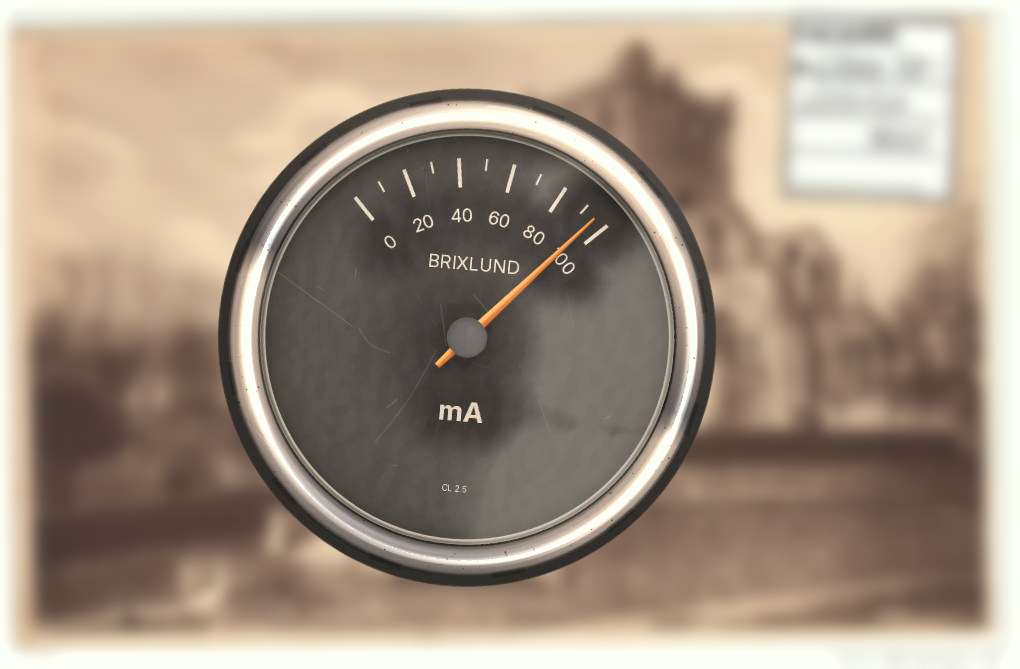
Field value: 95 mA
